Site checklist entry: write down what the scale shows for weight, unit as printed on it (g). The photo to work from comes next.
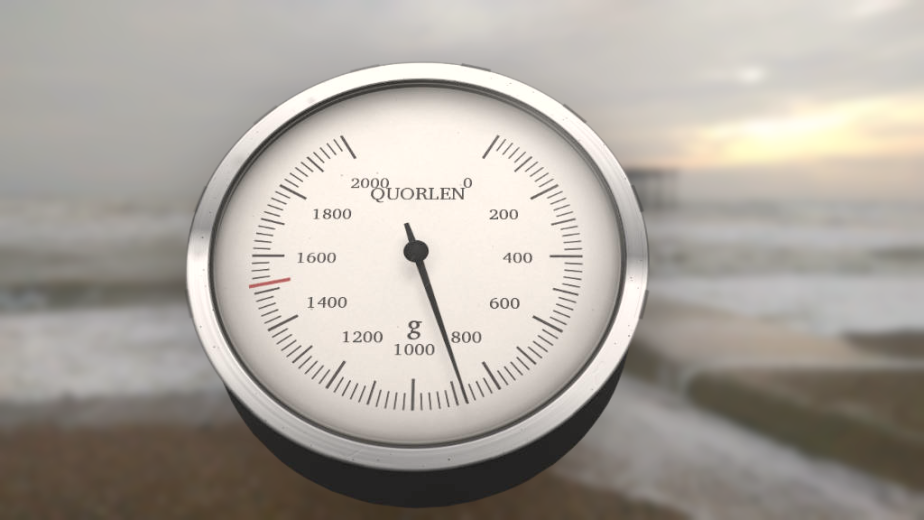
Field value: 880 g
